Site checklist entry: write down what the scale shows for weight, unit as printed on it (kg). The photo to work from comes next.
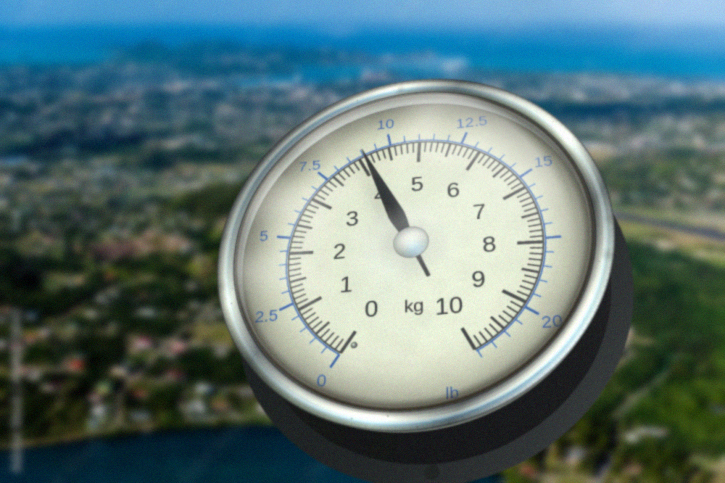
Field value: 4.1 kg
